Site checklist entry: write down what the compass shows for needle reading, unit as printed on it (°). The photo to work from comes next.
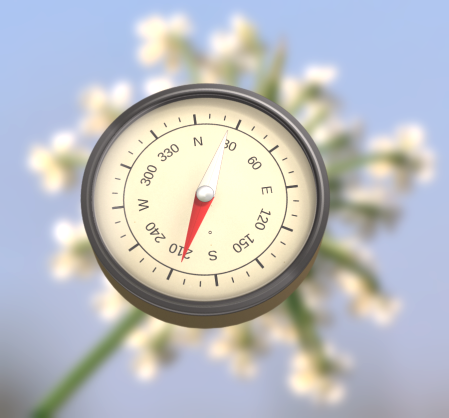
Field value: 205 °
